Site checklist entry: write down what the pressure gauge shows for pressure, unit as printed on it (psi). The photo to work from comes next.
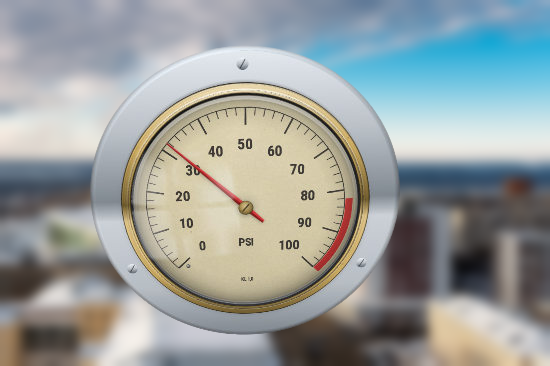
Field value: 32 psi
